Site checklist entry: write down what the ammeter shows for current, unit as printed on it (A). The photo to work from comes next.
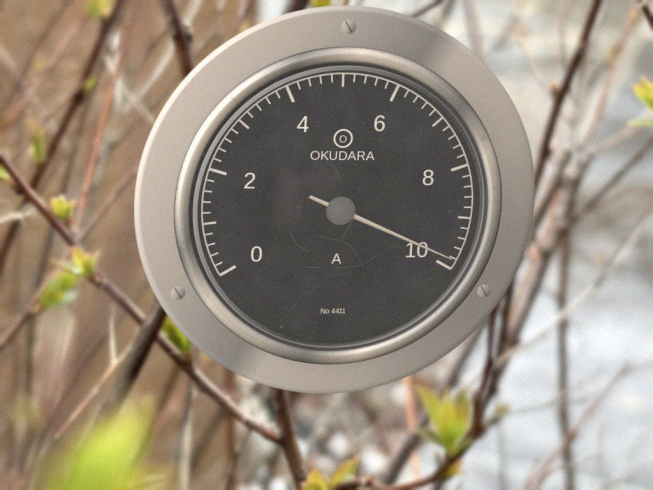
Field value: 9.8 A
